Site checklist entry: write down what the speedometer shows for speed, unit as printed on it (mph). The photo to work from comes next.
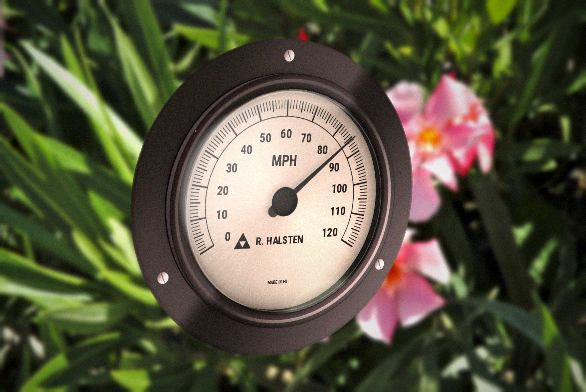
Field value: 85 mph
